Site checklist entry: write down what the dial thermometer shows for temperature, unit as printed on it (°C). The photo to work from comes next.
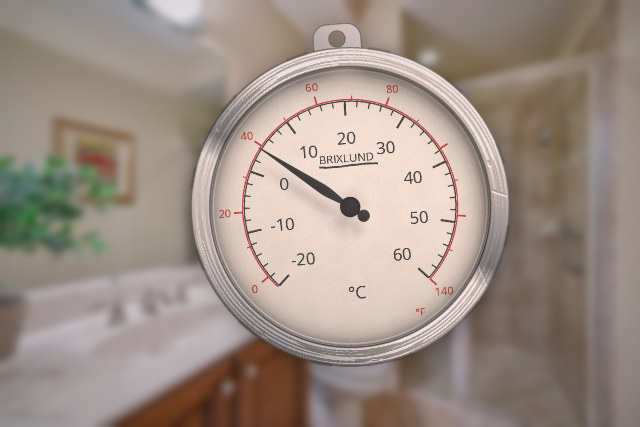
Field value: 4 °C
